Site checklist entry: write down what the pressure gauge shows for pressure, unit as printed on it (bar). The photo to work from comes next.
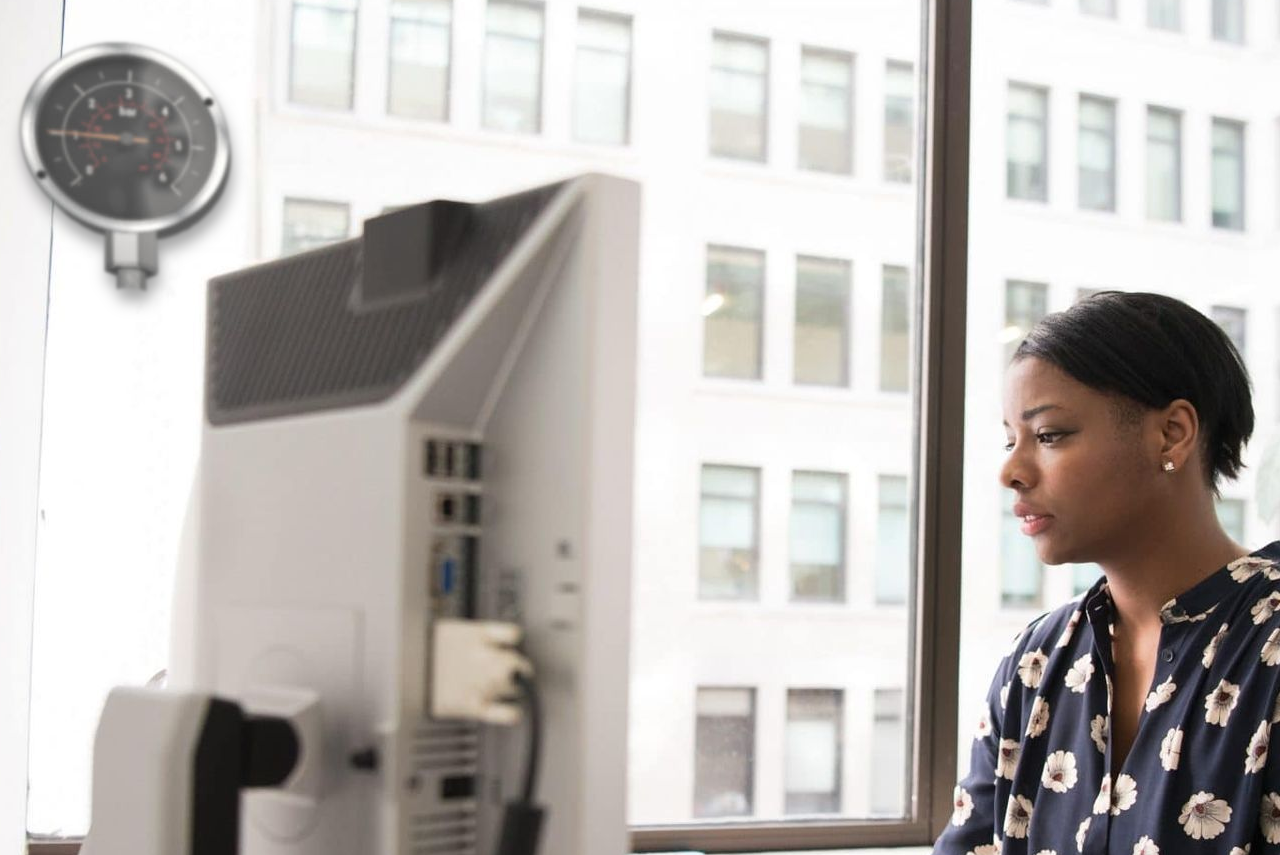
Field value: 1 bar
